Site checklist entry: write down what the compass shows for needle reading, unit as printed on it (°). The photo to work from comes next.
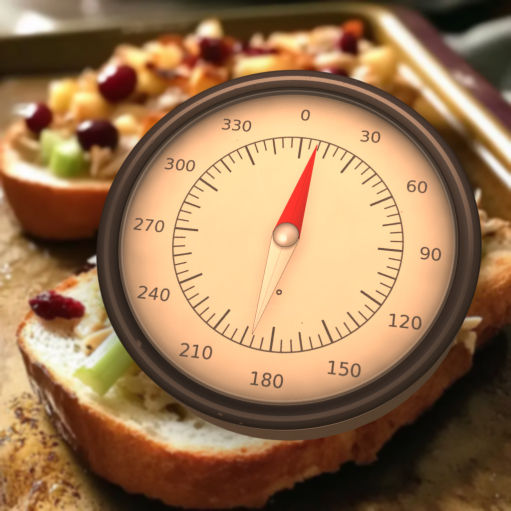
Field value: 10 °
